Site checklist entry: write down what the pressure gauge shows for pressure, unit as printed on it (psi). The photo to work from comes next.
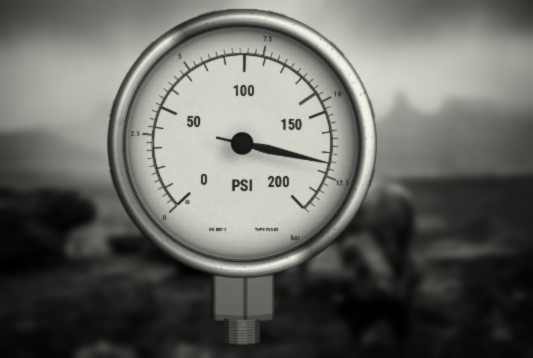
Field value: 175 psi
